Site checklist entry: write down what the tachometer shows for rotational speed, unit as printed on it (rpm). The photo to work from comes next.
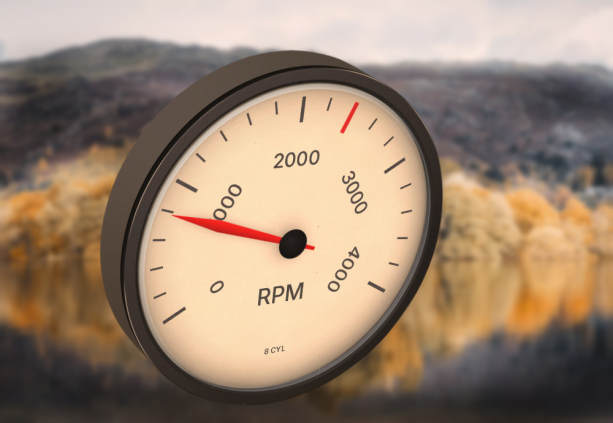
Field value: 800 rpm
